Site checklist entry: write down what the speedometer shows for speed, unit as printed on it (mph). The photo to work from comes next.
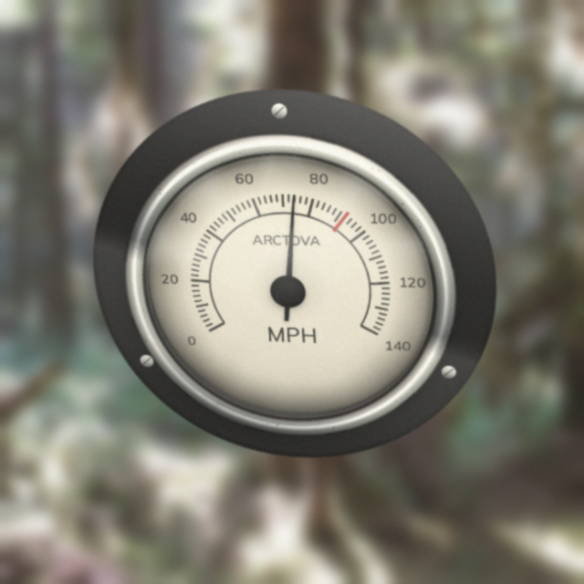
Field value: 74 mph
